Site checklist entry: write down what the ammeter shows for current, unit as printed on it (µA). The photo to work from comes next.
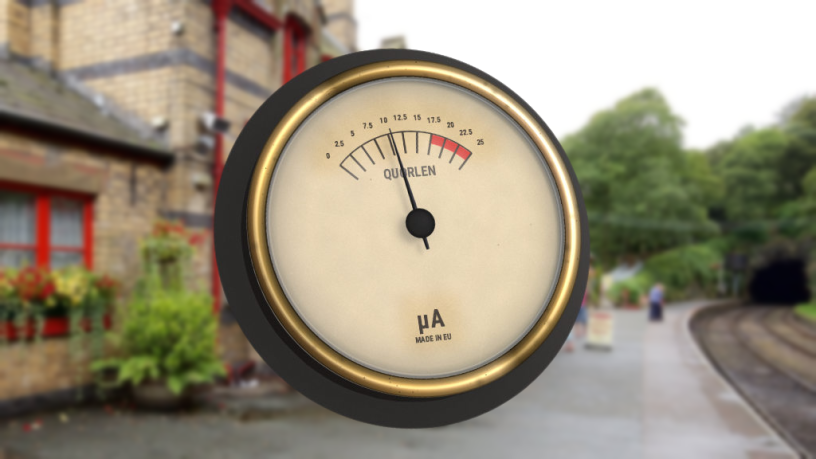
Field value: 10 µA
